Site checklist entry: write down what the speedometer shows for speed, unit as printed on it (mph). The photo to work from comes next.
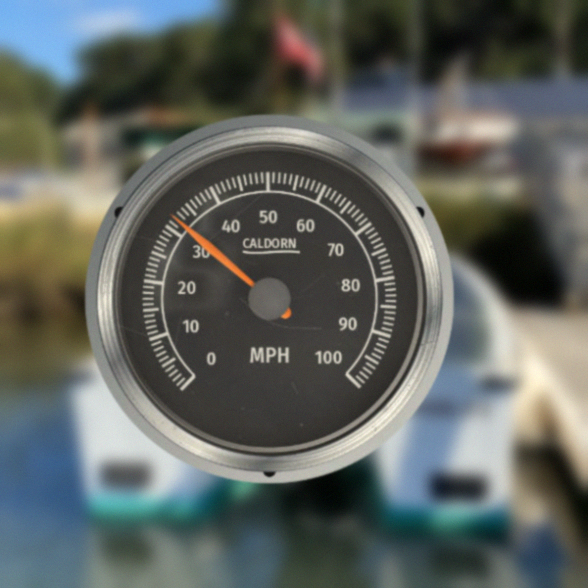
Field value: 32 mph
